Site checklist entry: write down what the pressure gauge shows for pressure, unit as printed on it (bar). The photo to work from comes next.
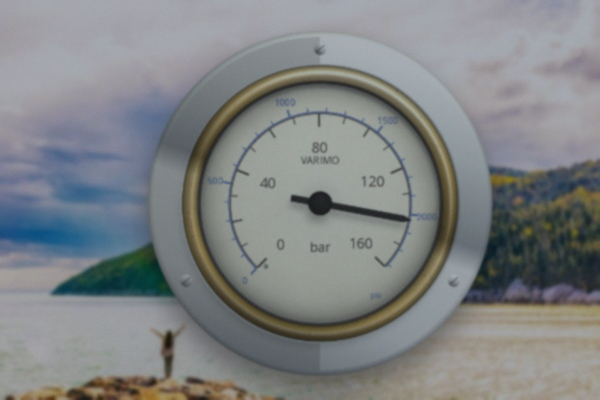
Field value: 140 bar
